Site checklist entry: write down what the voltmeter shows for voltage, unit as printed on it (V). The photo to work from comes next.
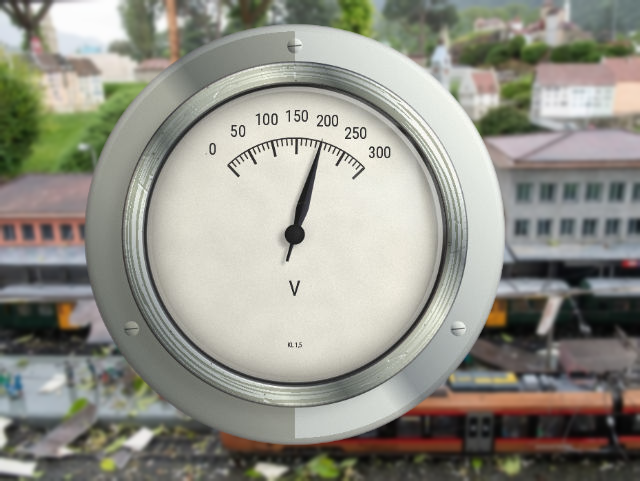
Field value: 200 V
